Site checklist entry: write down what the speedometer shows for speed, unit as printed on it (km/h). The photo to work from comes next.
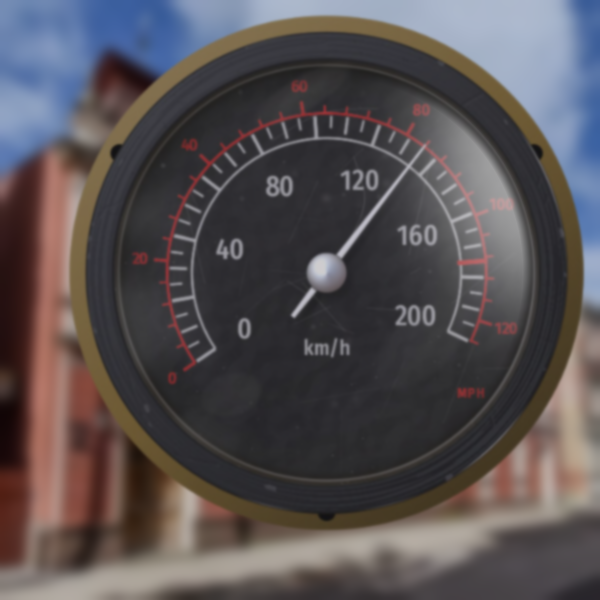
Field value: 135 km/h
